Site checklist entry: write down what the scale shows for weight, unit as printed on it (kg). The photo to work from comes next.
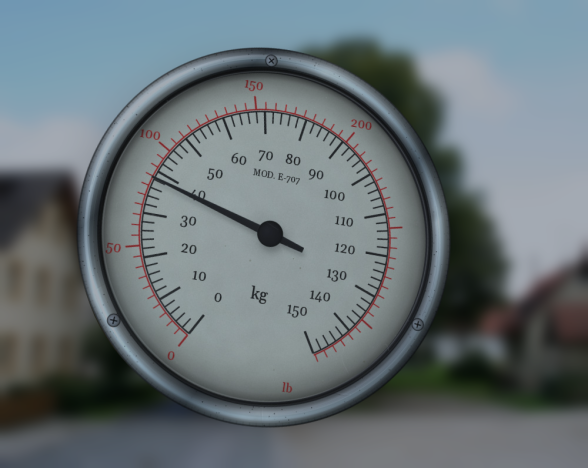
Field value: 38 kg
